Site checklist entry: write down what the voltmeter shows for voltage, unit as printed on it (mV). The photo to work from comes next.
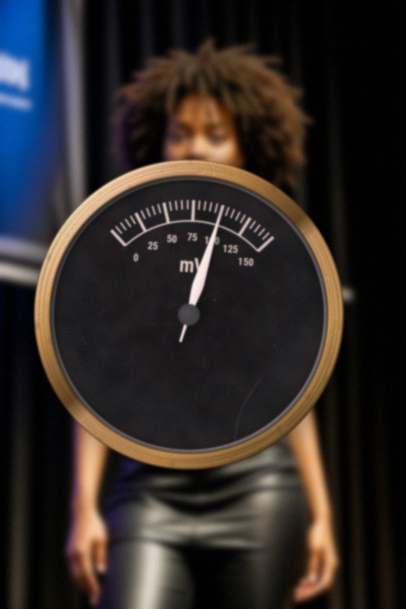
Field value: 100 mV
